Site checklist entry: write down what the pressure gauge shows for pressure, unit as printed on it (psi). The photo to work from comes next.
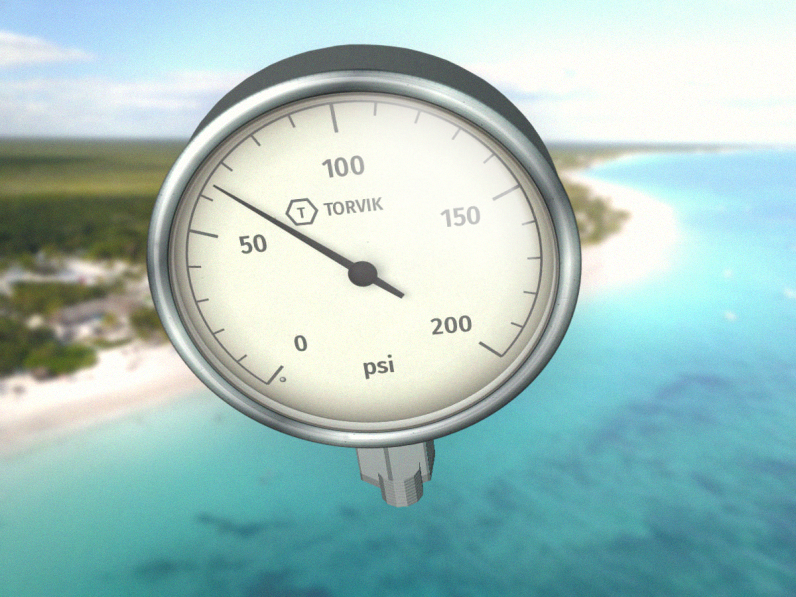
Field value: 65 psi
